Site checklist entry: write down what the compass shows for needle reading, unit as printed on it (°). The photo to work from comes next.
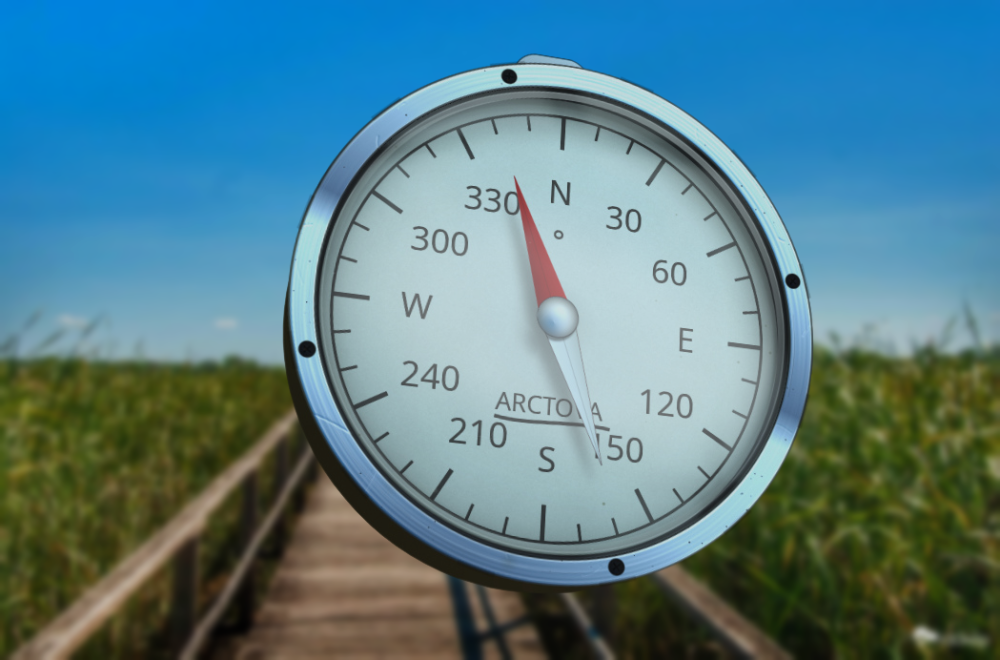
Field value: 340 °
